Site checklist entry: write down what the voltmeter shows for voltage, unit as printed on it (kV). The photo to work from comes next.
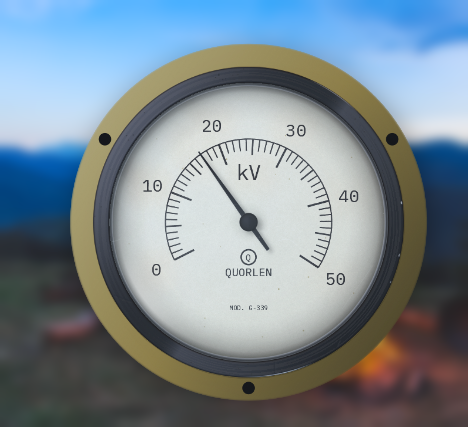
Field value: 17 kV
